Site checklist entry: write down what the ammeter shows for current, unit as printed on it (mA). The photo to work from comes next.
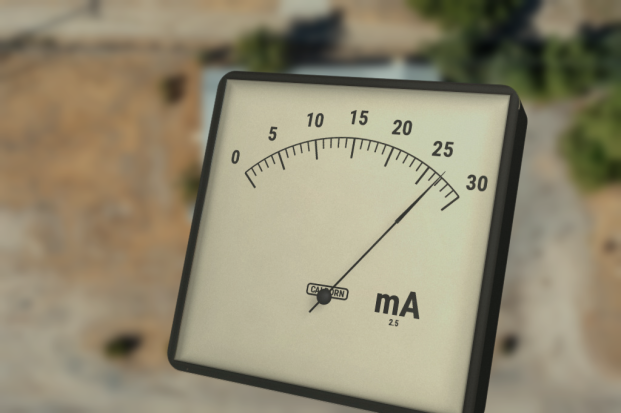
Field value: 27 mA
